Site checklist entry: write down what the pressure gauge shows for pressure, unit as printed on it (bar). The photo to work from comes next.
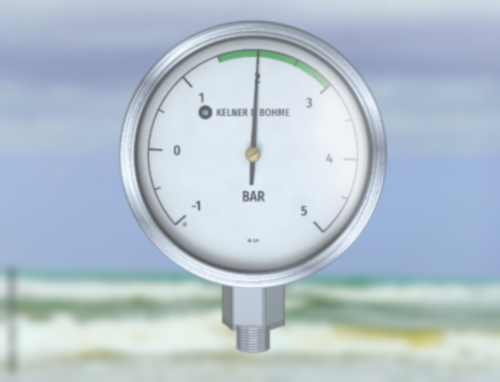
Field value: 2 bar
